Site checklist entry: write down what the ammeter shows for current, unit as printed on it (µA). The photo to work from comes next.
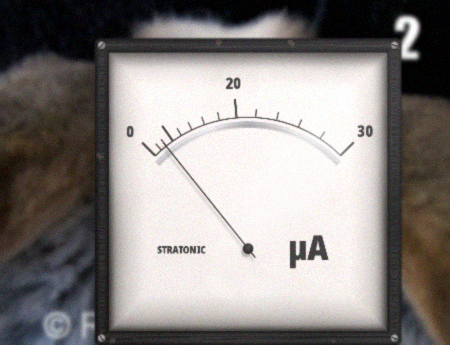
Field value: 8 µA
